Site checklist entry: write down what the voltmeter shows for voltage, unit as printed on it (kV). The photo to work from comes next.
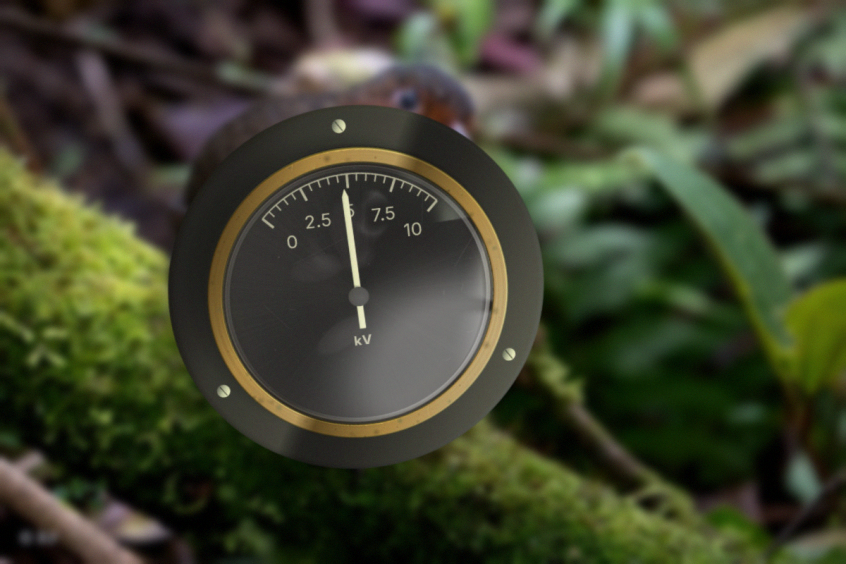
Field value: 4.75 kV
